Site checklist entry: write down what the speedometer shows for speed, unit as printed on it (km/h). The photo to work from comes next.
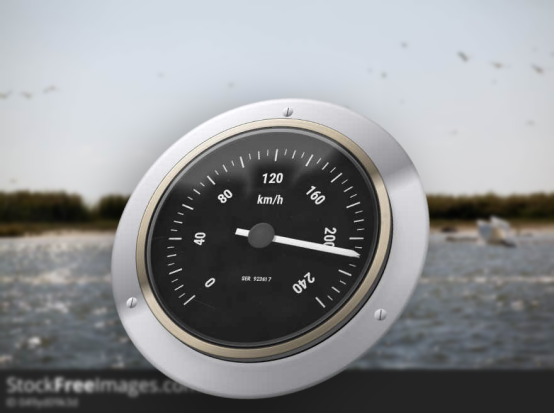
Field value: 210 km/h
